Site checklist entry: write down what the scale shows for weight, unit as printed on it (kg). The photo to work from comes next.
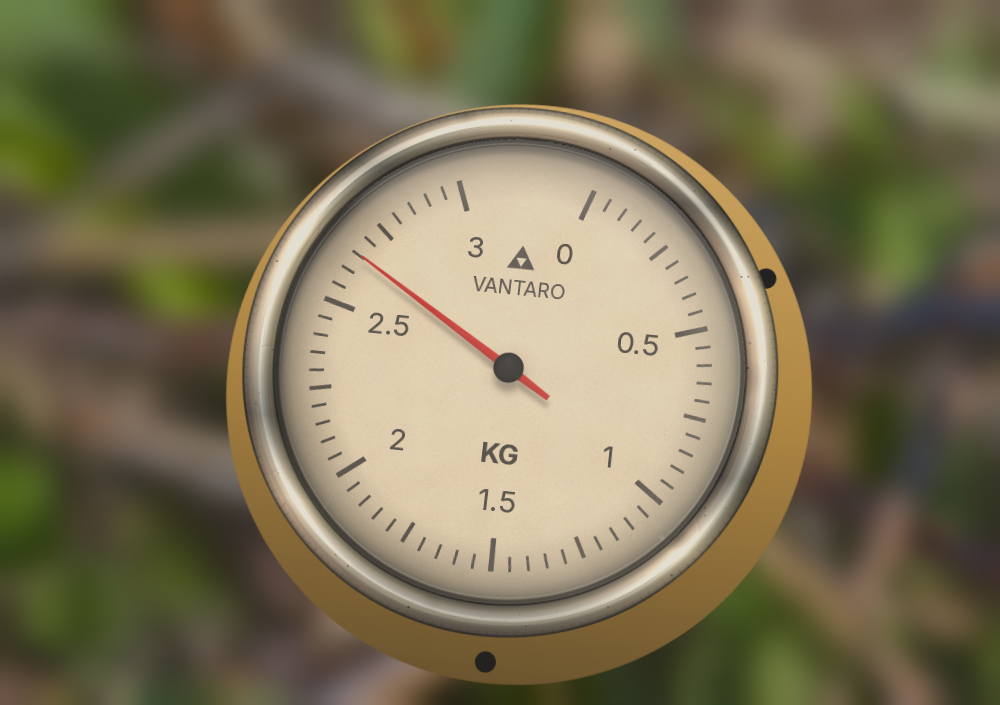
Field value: 2.65 kg
